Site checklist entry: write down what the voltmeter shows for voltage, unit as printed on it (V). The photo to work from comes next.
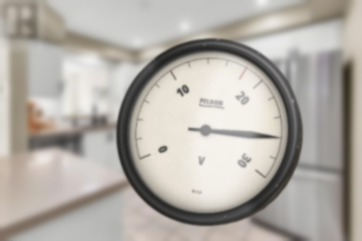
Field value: 26 V
